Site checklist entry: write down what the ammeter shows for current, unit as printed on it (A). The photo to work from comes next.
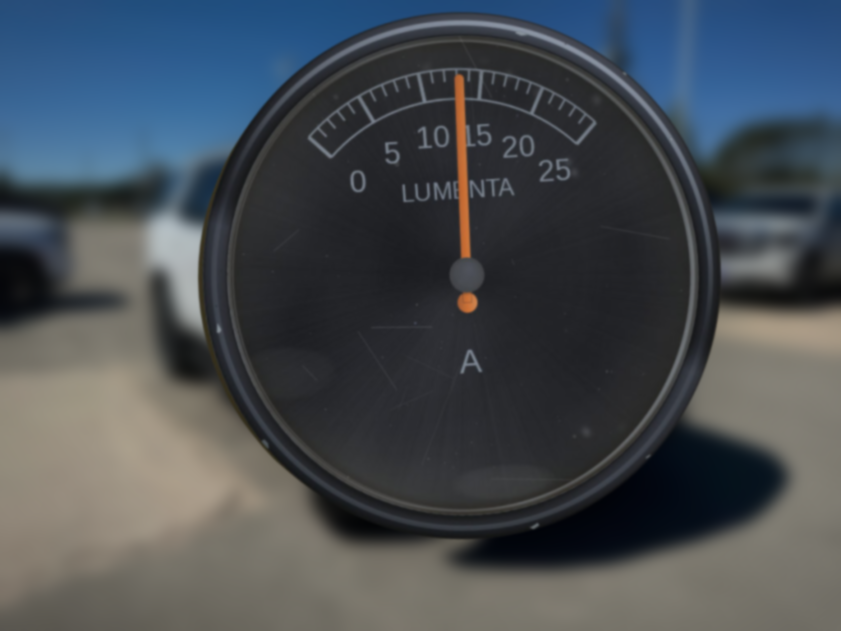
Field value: 13 A
